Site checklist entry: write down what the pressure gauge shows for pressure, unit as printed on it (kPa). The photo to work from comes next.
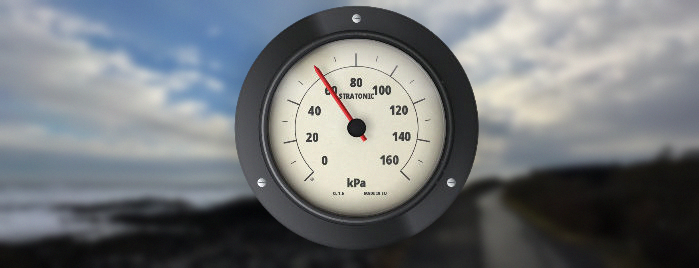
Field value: 60 kPa
